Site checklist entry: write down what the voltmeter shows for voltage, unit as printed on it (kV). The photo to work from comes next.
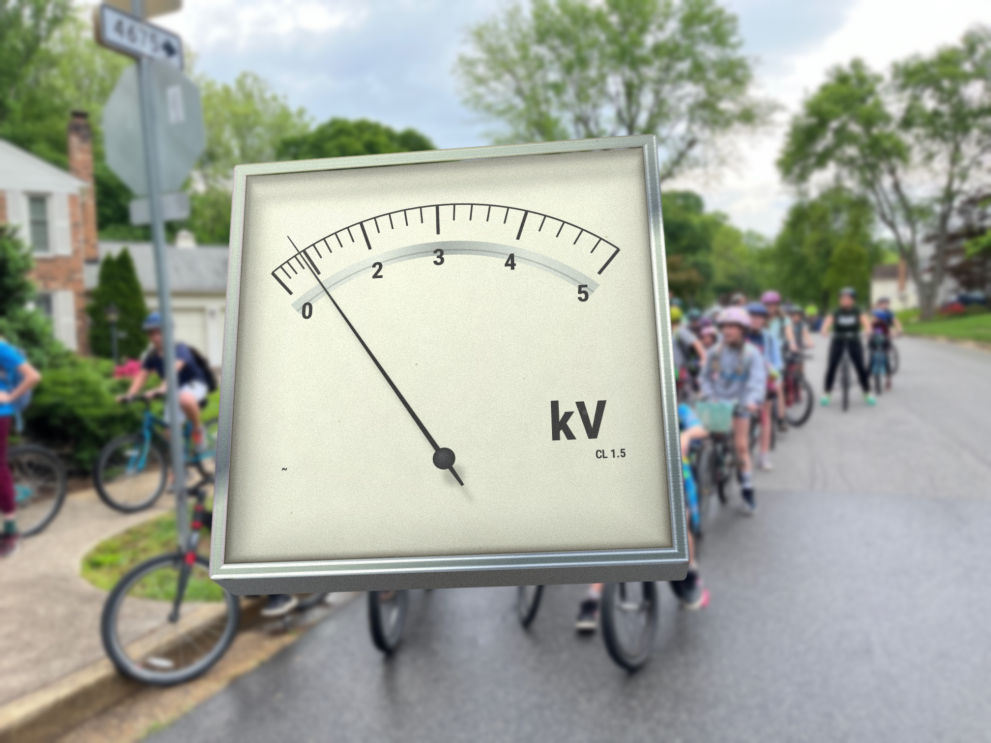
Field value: 0.9 kV
